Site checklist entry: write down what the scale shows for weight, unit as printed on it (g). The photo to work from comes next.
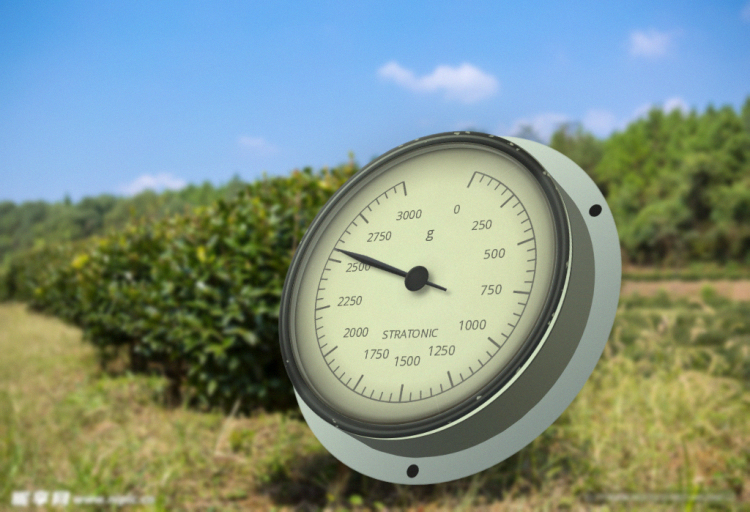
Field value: 2550 g
